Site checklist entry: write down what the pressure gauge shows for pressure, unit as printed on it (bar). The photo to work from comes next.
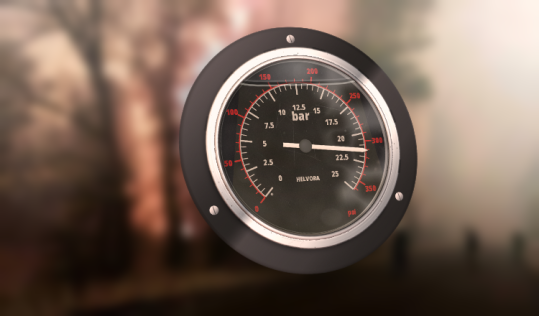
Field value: 21.5 bar
